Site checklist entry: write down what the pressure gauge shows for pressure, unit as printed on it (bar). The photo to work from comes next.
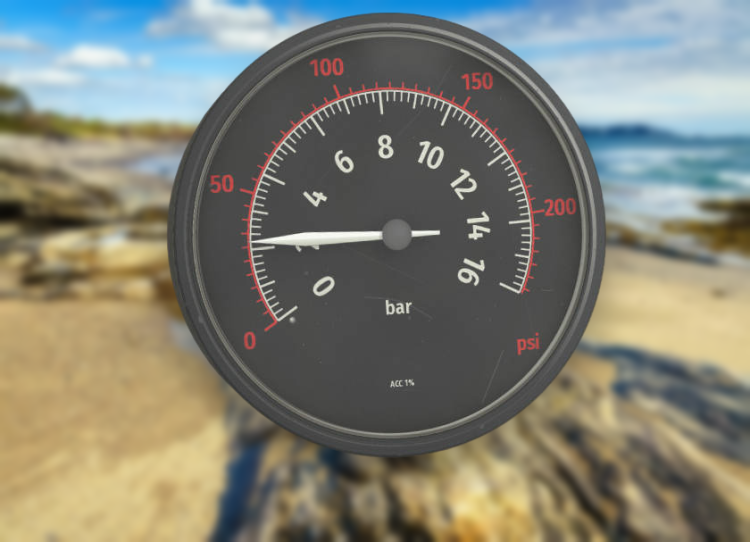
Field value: 2.2 bar
